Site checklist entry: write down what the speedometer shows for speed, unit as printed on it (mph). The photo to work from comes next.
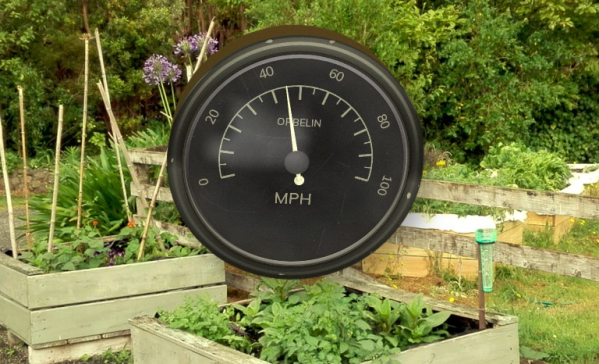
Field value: 45 mph
